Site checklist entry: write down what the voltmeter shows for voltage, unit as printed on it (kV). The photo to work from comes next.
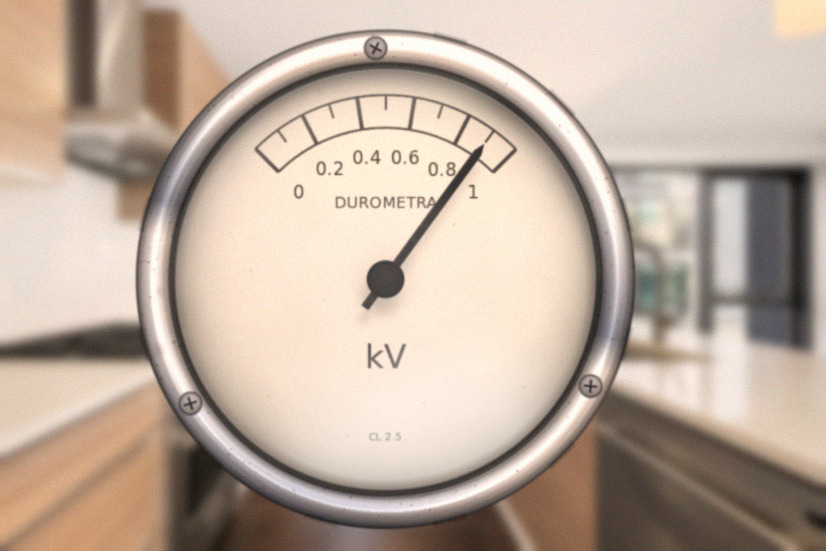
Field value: 0.9 kV
